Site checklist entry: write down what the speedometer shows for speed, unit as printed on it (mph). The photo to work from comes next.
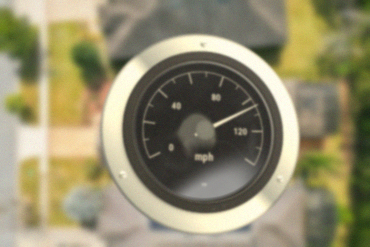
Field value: 105 mph
